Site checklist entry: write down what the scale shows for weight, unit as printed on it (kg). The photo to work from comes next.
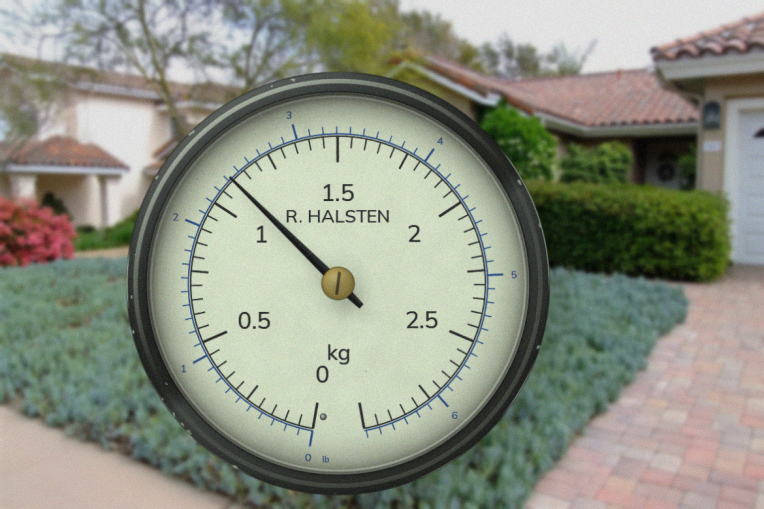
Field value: 1.1 kg
